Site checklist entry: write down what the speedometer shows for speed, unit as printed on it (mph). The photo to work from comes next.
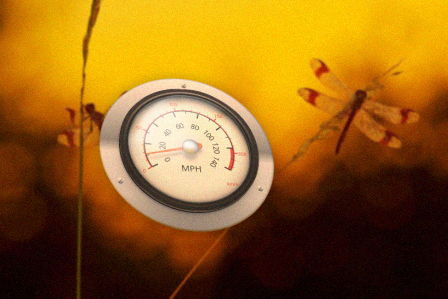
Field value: 10 mph
